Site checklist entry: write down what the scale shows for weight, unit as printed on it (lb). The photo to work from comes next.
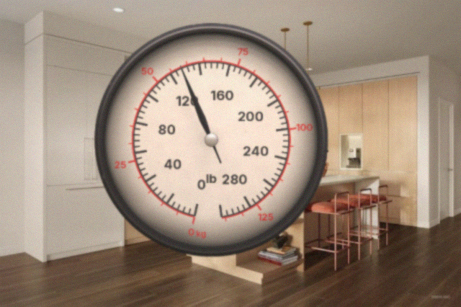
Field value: 128 lb
